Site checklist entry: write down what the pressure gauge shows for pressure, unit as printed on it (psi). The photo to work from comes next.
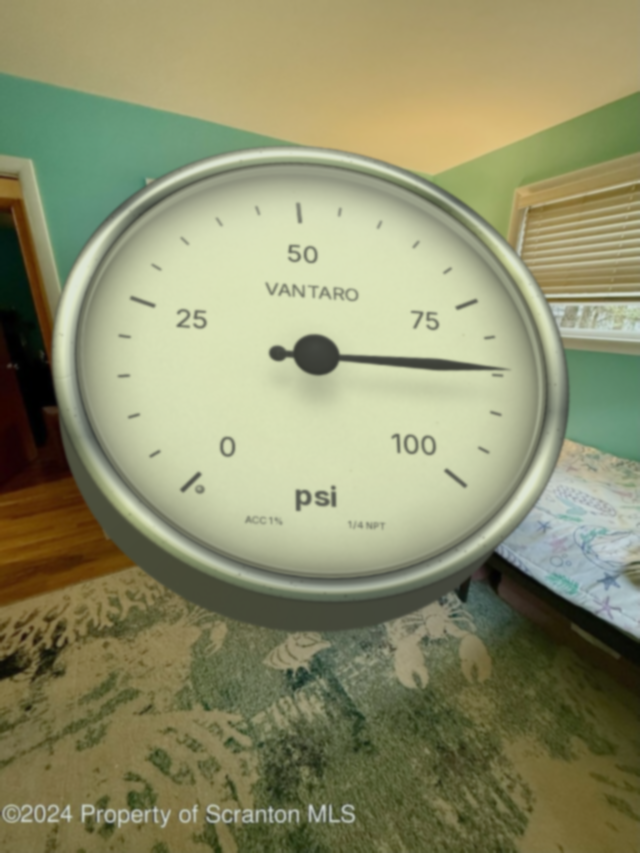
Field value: 85 psi
